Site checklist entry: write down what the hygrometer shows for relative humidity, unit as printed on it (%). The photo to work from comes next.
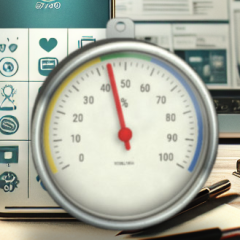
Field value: 44 %
